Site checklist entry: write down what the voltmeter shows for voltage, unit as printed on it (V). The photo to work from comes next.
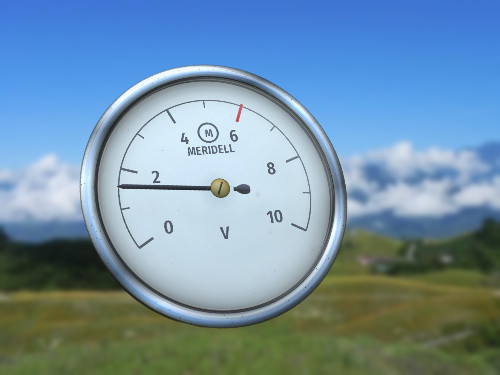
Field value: 1.5 V
